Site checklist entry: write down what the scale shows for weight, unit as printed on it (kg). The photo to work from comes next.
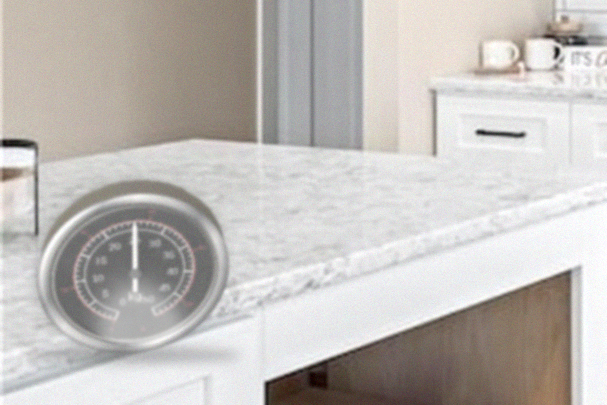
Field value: 25 kg
